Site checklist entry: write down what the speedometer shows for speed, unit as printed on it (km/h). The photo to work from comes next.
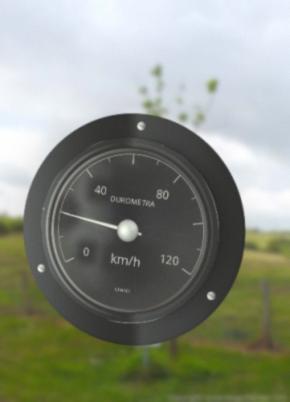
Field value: 20 km/h
